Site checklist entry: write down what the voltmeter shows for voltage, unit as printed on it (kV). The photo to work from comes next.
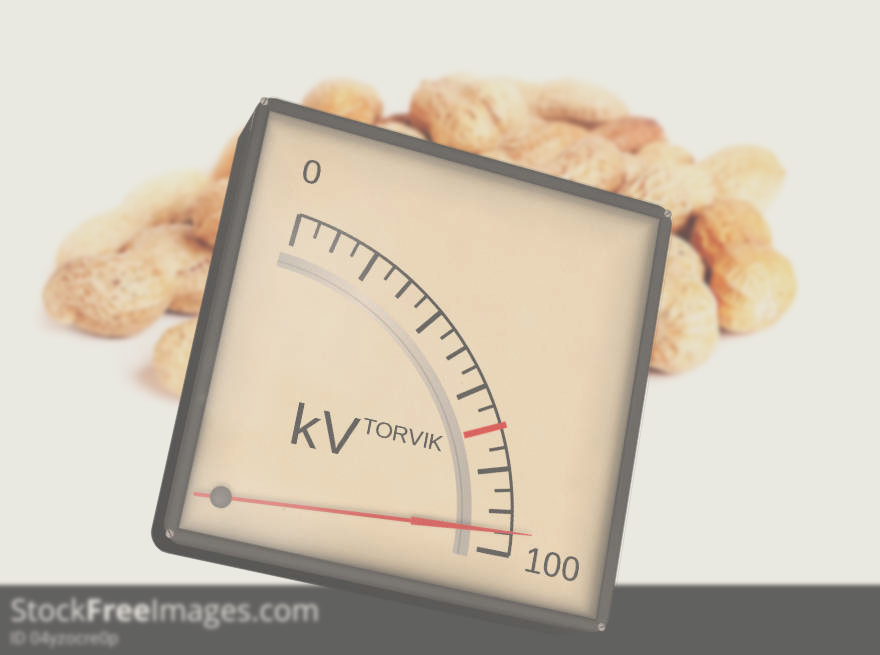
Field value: 95 kV
